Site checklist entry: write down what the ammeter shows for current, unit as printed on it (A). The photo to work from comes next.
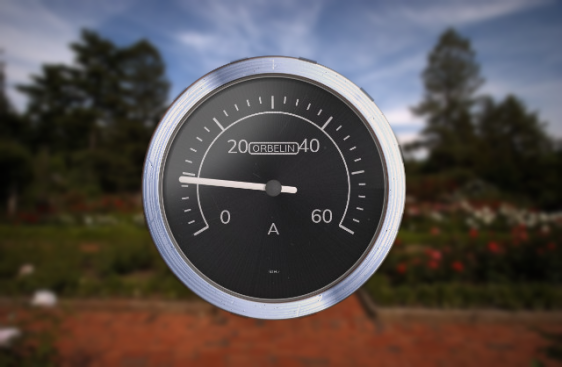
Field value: 9 A
